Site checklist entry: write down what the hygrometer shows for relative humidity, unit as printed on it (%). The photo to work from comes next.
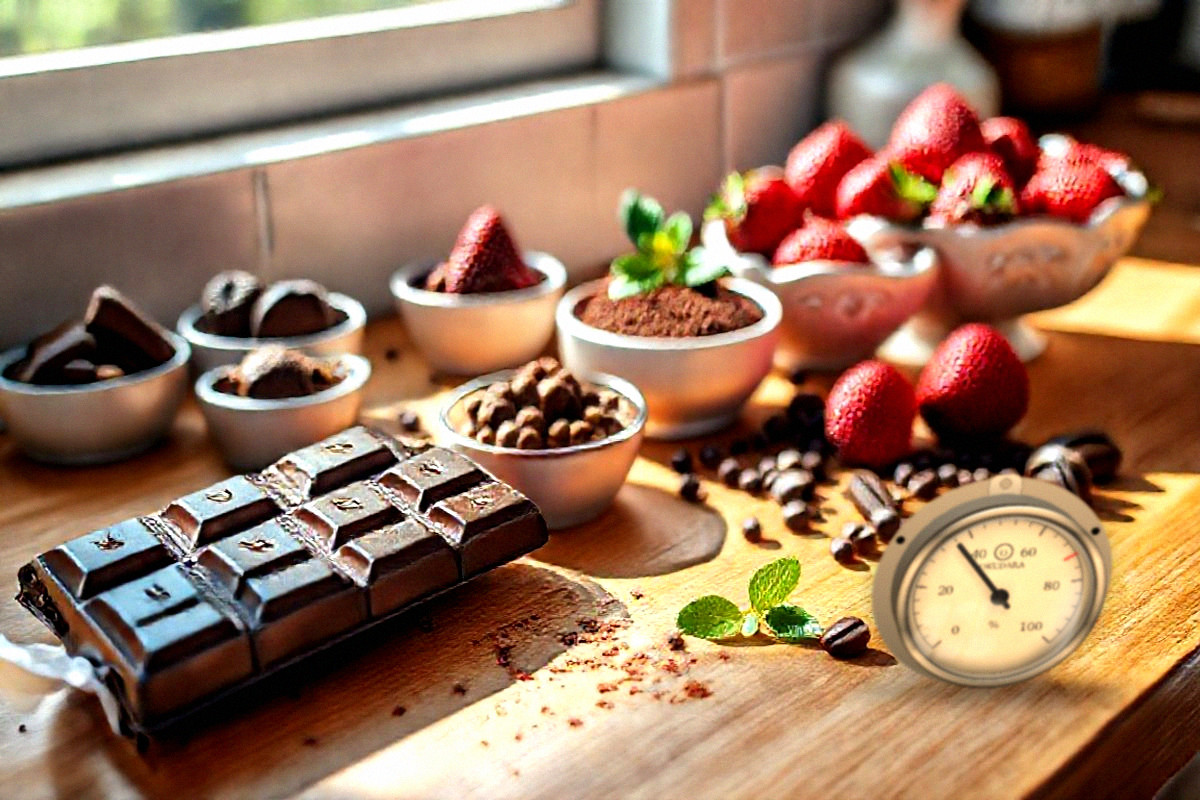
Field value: 36 %
